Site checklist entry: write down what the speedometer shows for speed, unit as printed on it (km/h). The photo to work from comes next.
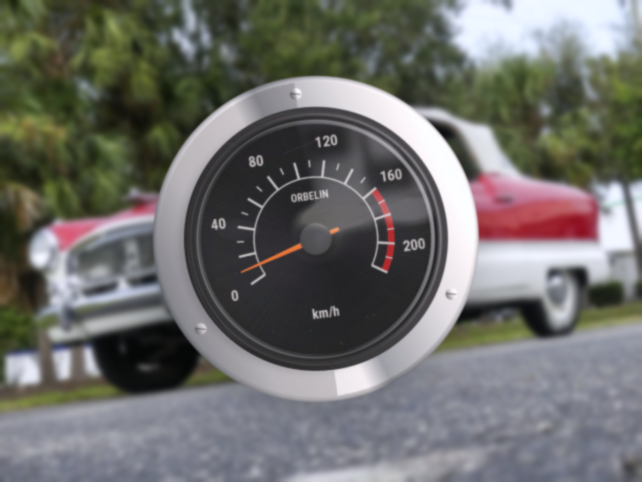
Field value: 10 km/h
